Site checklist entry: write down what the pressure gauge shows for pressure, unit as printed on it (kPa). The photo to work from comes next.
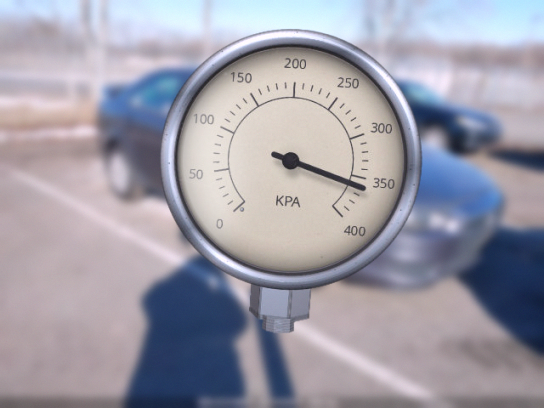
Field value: 360 kPa
